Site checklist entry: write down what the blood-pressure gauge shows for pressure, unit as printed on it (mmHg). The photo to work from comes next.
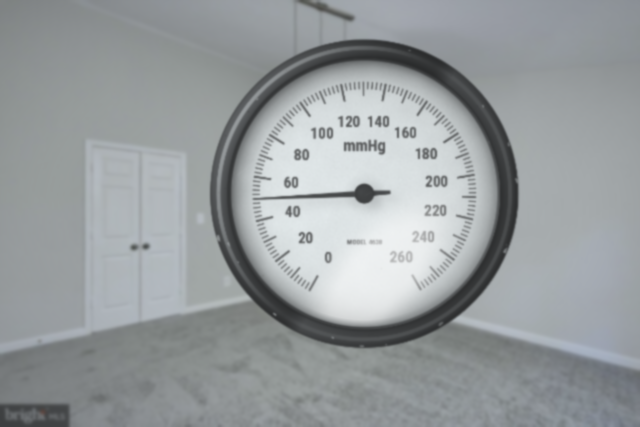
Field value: 50 mmHg
